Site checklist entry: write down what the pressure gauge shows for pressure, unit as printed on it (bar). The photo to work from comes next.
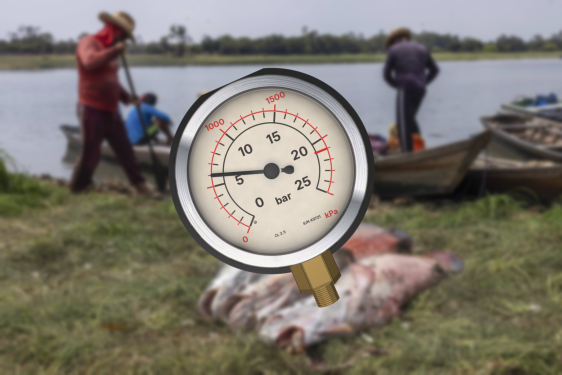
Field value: 6 bar
